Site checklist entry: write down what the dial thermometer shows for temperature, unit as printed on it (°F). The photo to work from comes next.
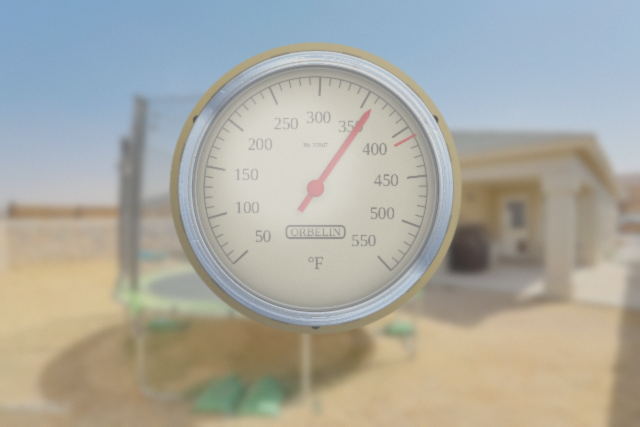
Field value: 360 °F
